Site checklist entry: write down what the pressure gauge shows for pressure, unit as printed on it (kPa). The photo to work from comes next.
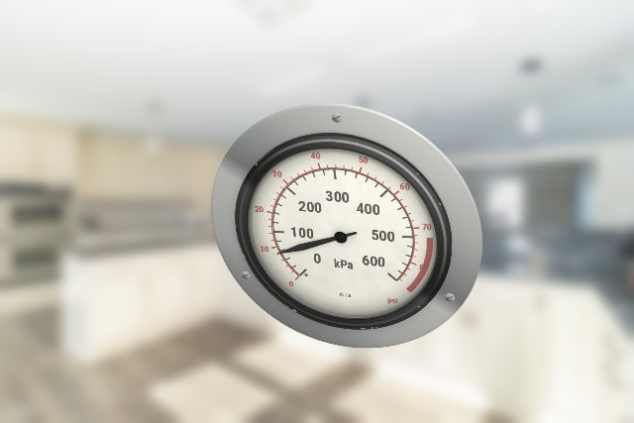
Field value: 60 kPa
